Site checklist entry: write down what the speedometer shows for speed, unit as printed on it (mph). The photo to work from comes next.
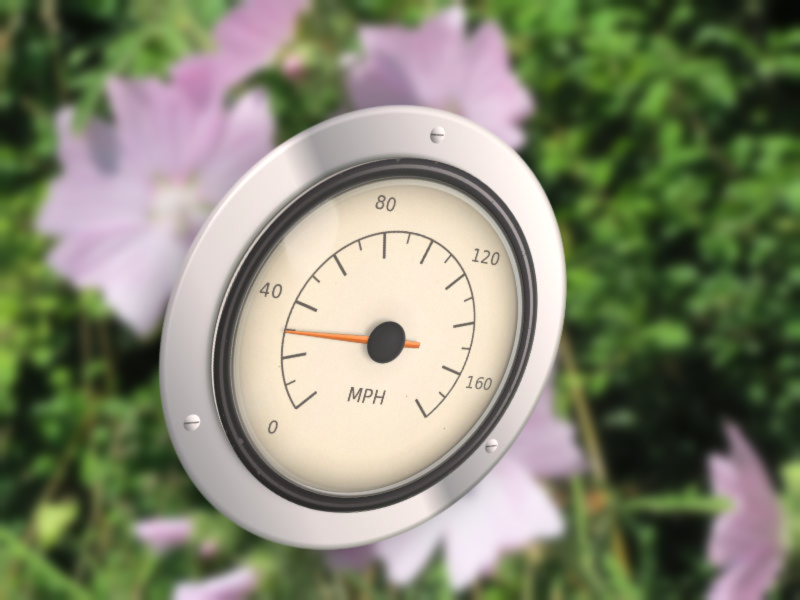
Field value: 30 mph
